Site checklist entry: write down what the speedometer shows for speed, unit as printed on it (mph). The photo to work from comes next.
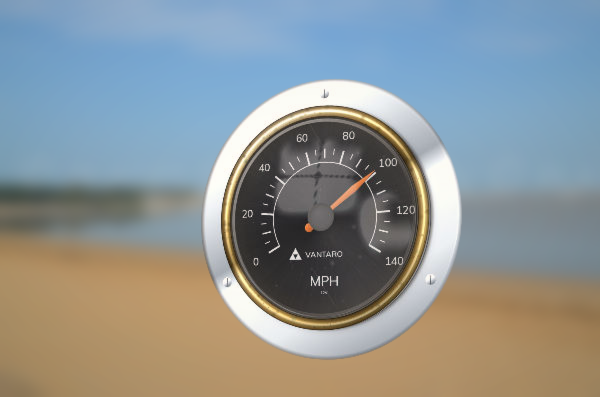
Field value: 100 mph
